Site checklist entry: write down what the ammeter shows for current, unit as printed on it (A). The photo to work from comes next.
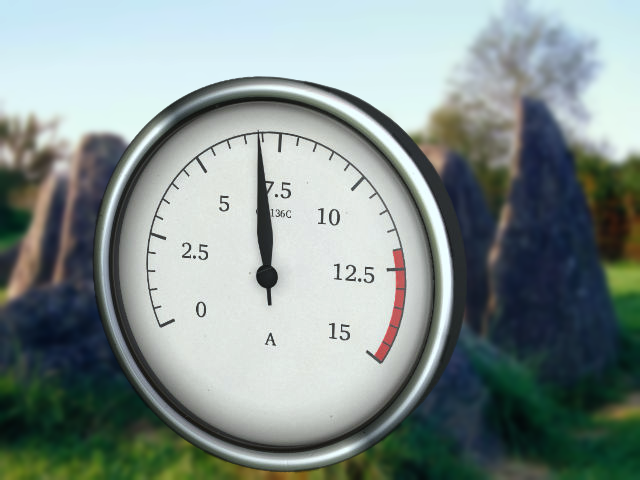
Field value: 7 A
